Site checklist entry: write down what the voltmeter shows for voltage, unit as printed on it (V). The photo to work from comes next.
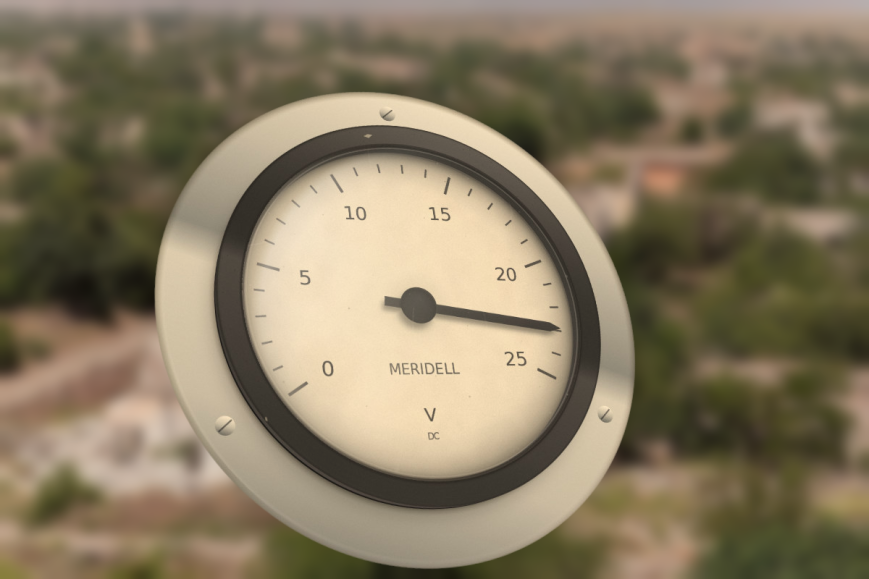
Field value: 23 V
